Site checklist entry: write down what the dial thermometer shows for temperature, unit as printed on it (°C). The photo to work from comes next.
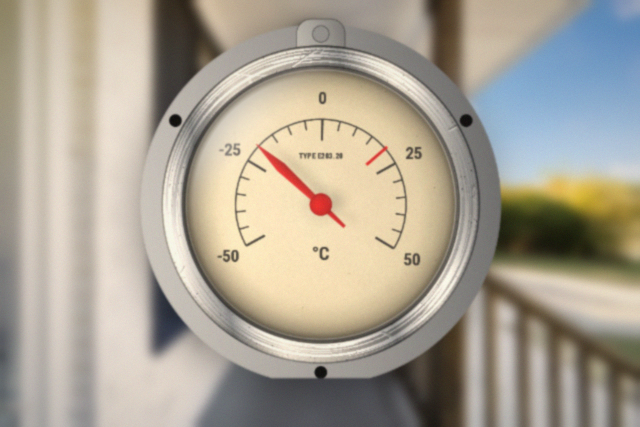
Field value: -20 °C
